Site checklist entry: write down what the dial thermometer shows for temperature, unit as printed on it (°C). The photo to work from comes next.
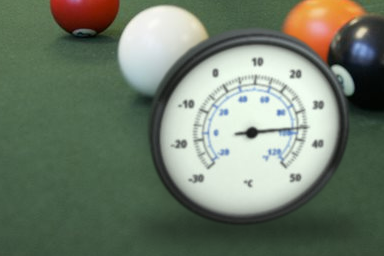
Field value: 35 °C
